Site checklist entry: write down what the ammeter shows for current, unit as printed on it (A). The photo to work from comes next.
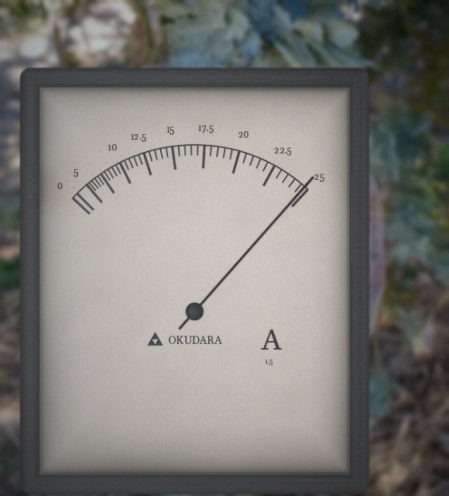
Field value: 24.75 A
